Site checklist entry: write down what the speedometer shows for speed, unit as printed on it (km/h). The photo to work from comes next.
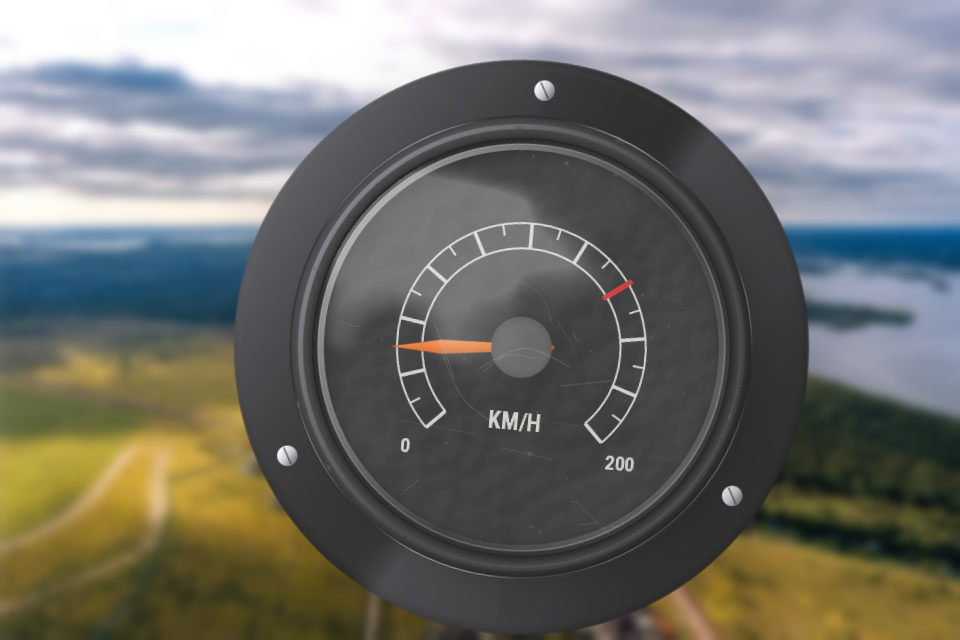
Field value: 30 km/h
